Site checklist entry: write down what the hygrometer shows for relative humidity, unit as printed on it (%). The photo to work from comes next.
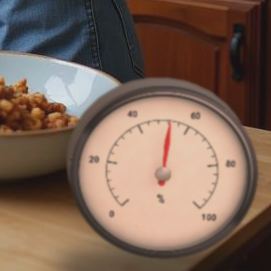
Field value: 52 %
